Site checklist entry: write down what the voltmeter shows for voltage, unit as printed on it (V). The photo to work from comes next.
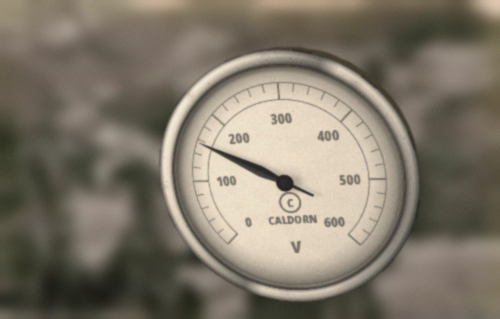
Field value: 160 V
